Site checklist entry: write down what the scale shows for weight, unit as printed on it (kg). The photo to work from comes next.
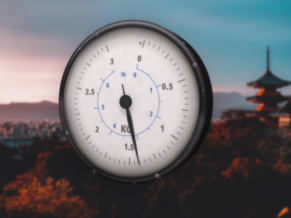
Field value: 1.4 kg
